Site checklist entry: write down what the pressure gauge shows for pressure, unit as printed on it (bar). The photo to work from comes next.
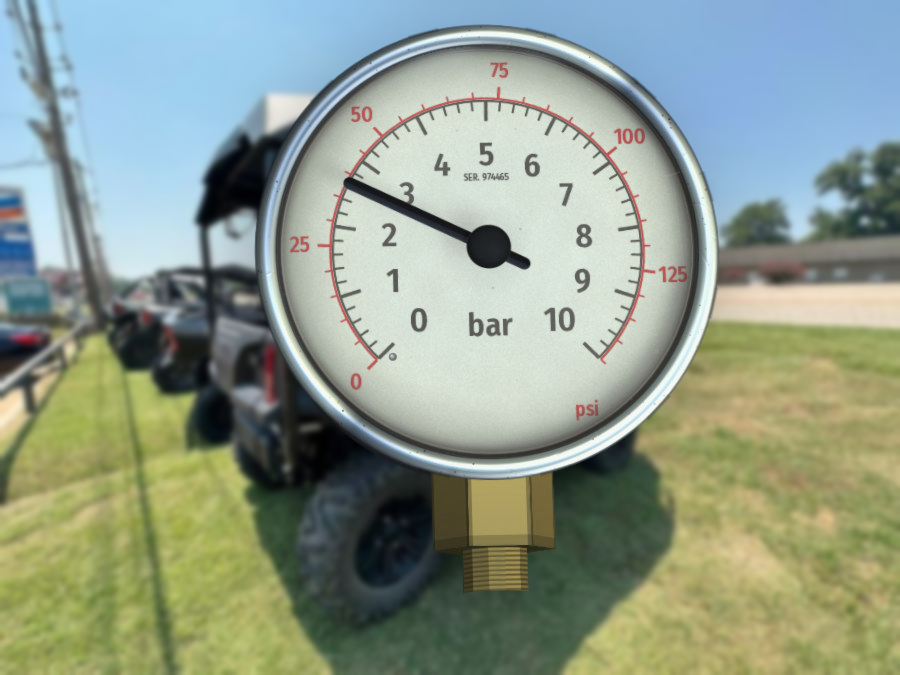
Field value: 2.6 bar
